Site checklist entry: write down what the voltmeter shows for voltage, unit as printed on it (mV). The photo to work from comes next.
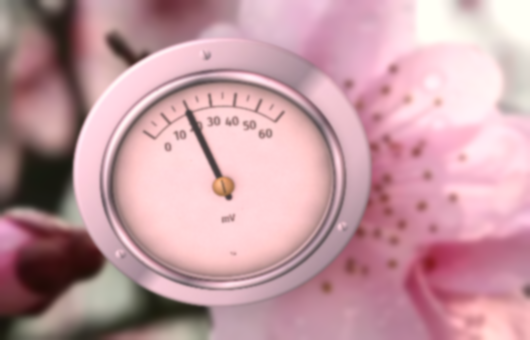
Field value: 20 mV
